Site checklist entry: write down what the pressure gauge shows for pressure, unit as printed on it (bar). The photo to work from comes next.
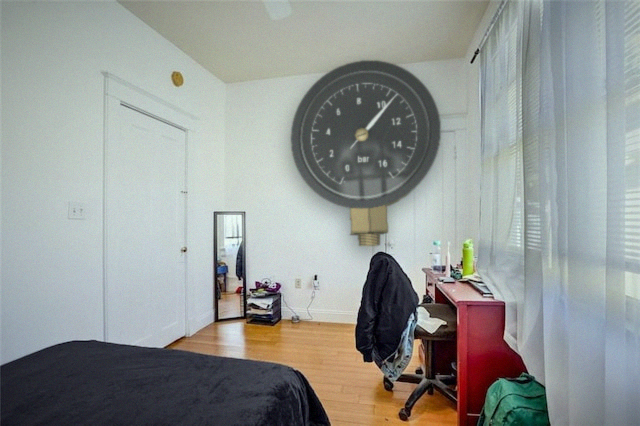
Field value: 10.5 bar
